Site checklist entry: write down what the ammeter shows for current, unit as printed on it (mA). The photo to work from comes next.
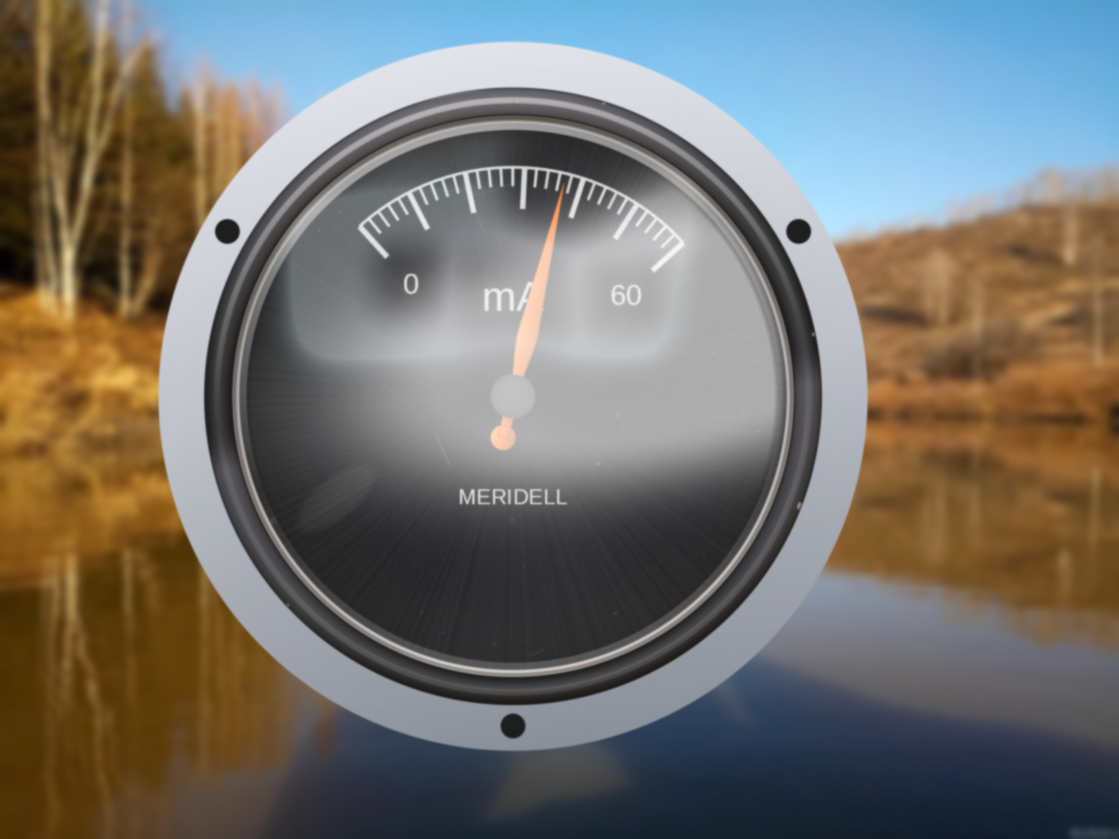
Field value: 37 mA
